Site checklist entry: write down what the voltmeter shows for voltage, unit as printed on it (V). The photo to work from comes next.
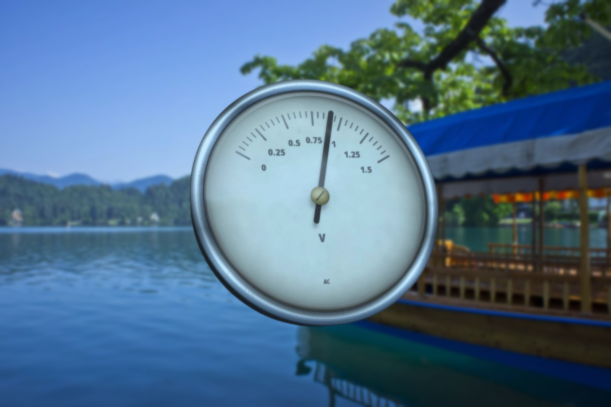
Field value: 0.9 V
